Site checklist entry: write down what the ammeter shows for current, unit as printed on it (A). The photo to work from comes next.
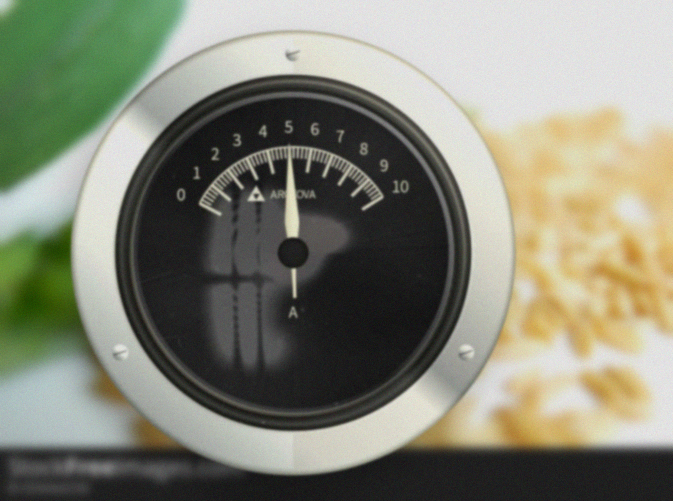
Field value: 5 A
